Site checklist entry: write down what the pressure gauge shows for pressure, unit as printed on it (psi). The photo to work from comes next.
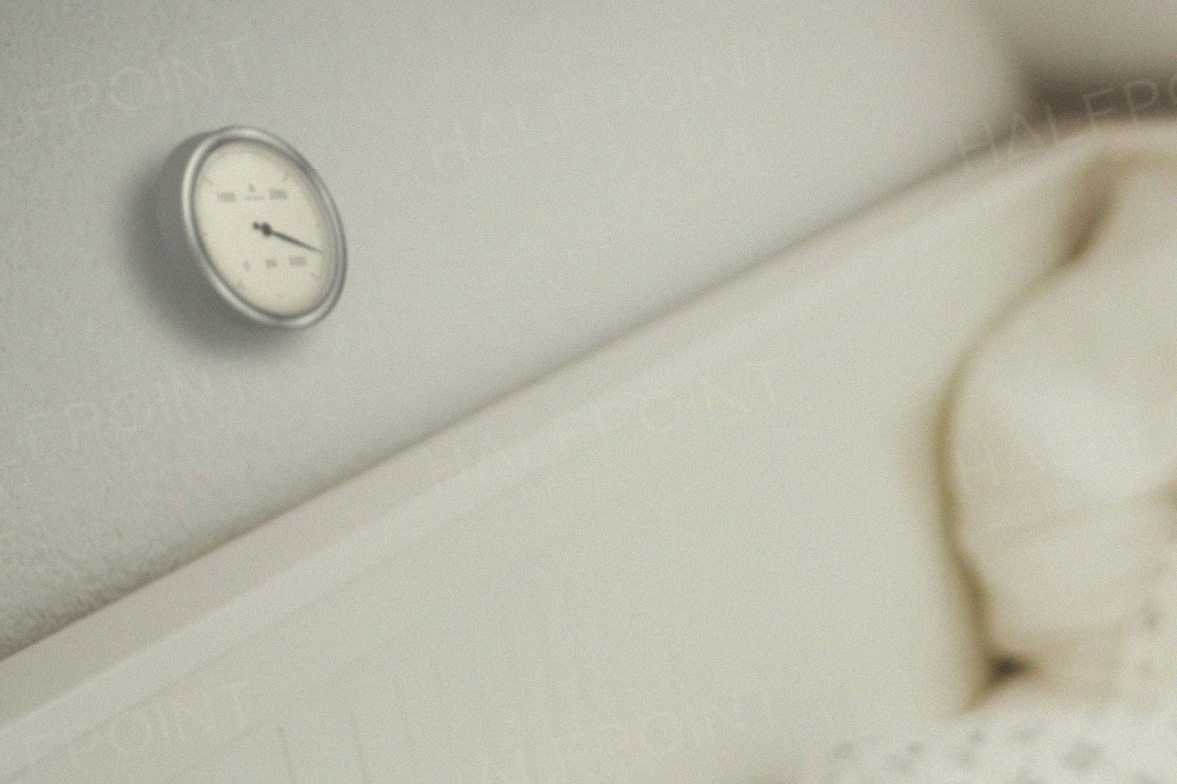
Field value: 2750 psi
